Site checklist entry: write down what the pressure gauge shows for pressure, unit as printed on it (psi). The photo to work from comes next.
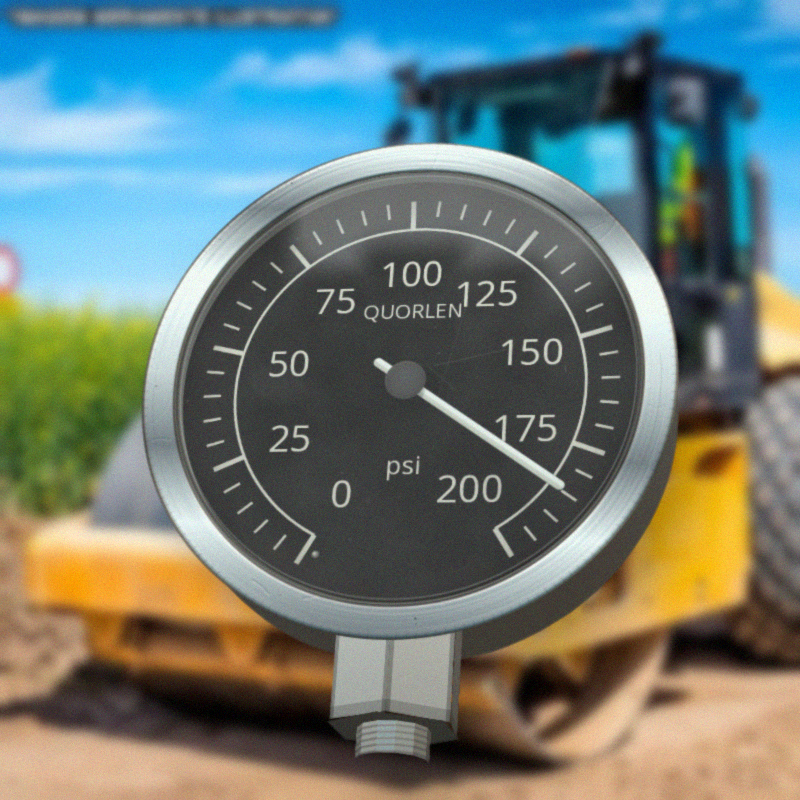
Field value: 185 psi
